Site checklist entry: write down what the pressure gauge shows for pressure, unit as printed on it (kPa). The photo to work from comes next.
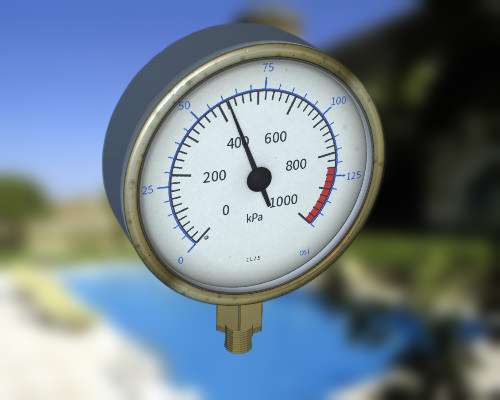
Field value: 420 kPa
